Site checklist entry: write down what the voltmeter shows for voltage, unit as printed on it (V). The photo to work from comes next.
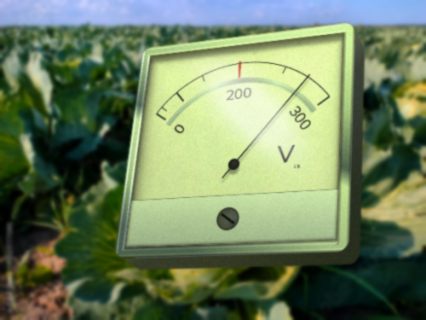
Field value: 275 V
